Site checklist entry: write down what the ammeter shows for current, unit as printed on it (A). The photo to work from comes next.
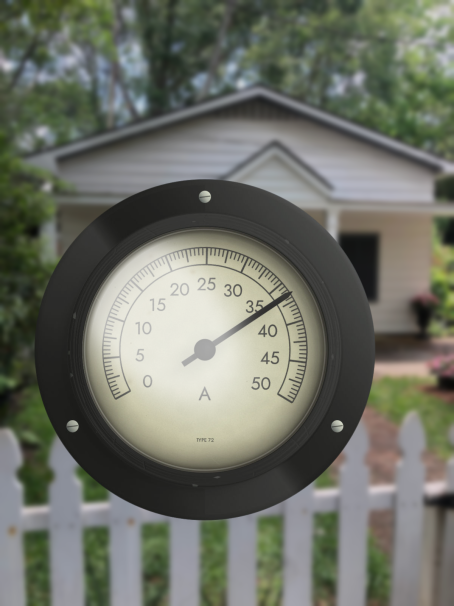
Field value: 36.5 A
